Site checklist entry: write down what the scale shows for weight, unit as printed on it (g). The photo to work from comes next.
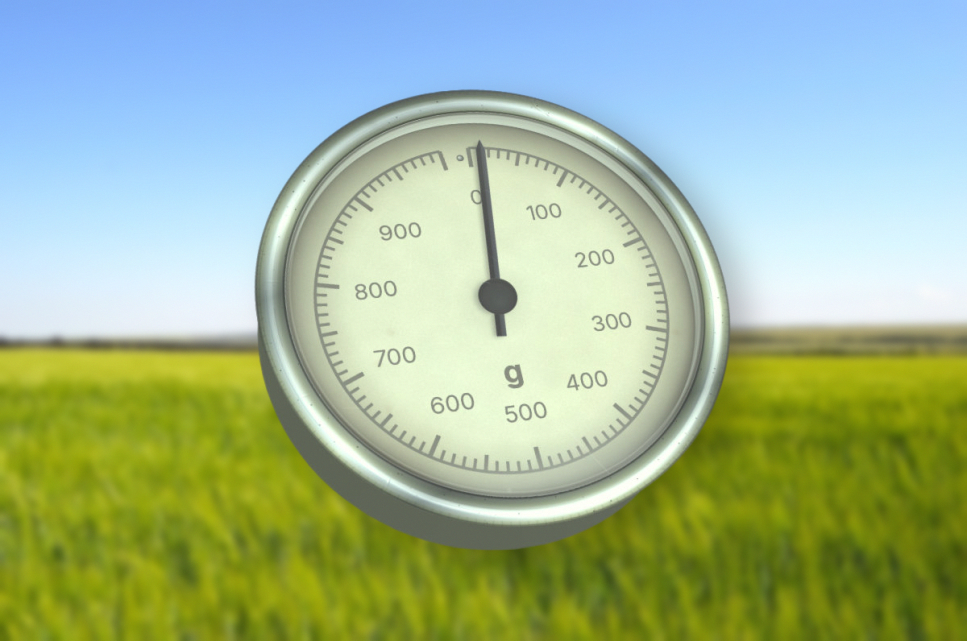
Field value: 10 g
